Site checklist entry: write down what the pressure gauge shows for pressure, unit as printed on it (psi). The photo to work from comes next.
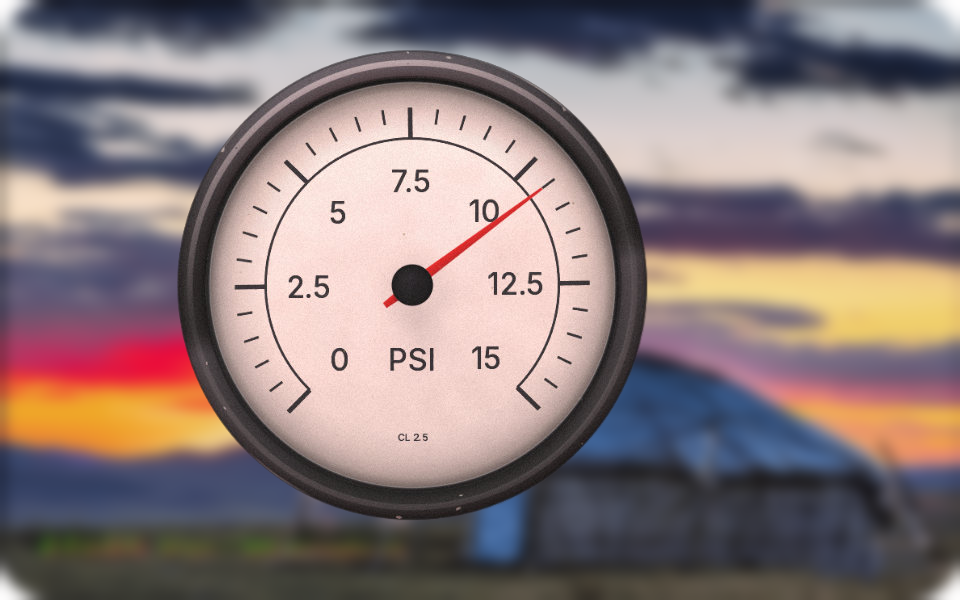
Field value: 10.5 psi
